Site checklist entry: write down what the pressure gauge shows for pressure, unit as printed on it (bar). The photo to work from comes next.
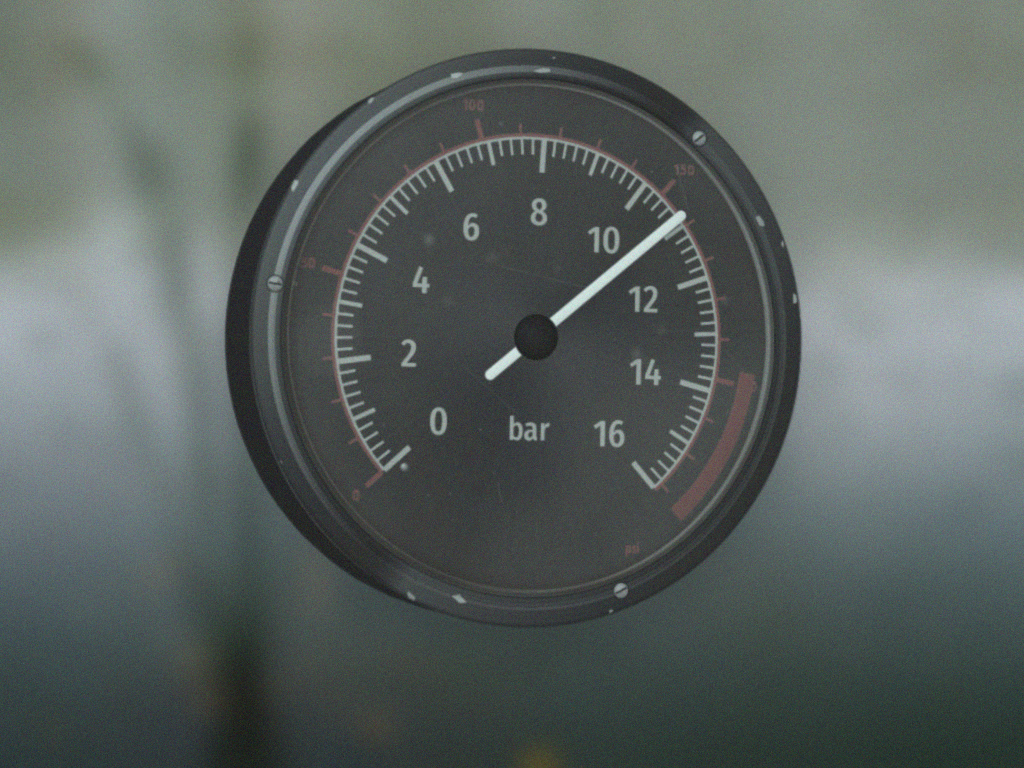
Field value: 10.8 bar
